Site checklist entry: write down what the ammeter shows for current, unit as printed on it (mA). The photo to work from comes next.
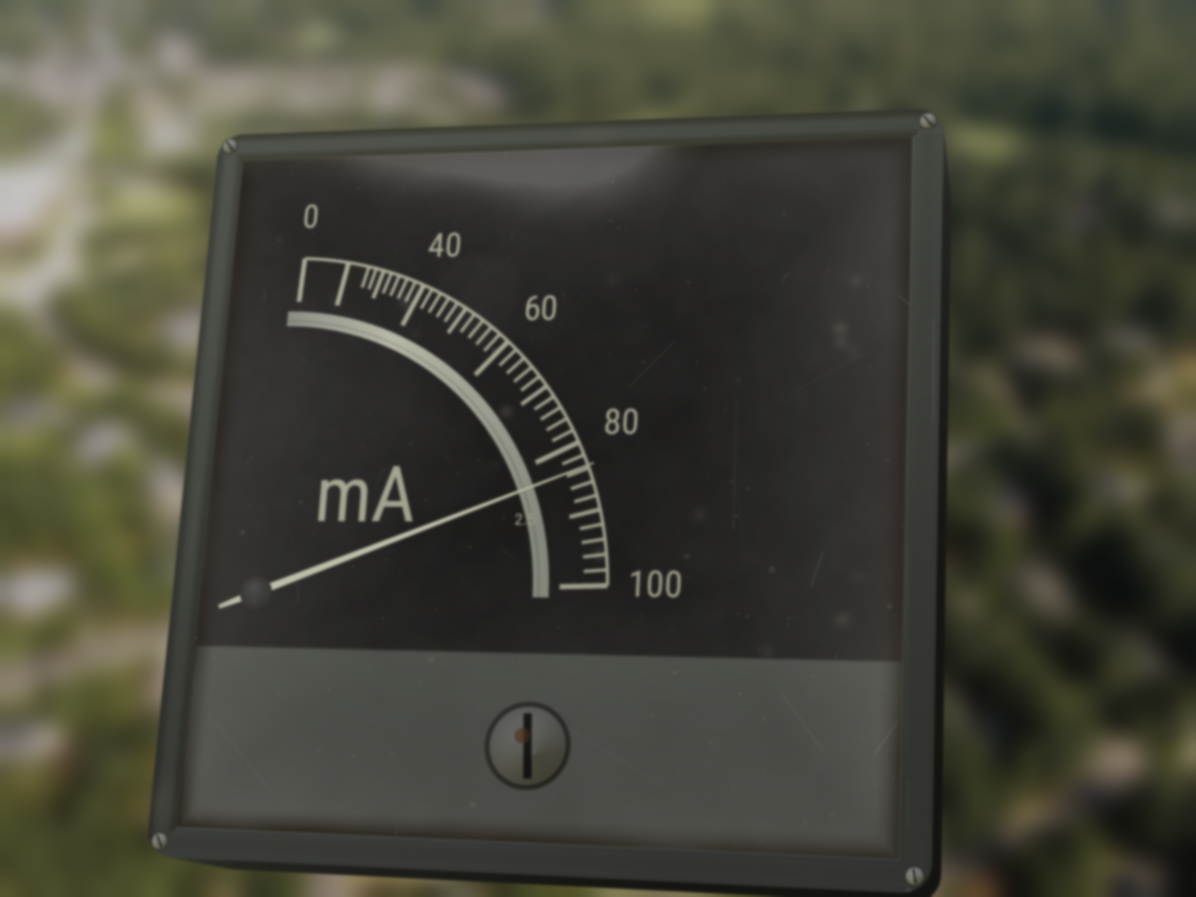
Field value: 84 mA
